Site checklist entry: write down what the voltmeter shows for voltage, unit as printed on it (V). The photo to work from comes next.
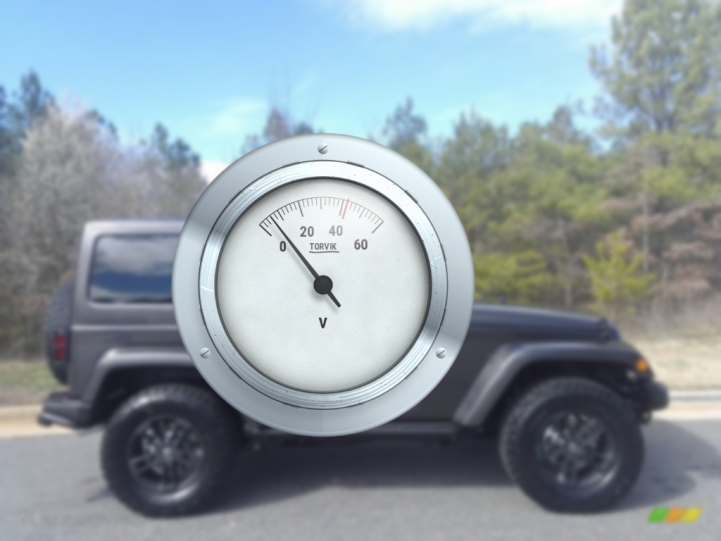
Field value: 6 V
